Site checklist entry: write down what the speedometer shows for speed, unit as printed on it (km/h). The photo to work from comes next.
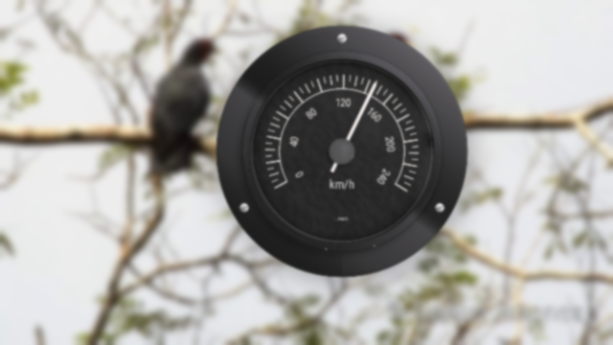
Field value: 145 km/h
